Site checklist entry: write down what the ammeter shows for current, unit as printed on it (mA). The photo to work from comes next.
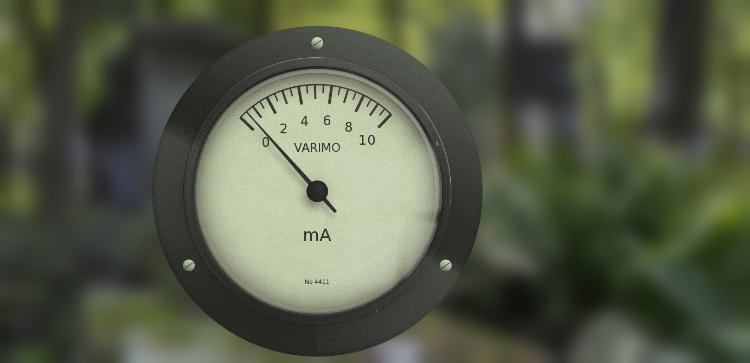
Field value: 0.5 mA
